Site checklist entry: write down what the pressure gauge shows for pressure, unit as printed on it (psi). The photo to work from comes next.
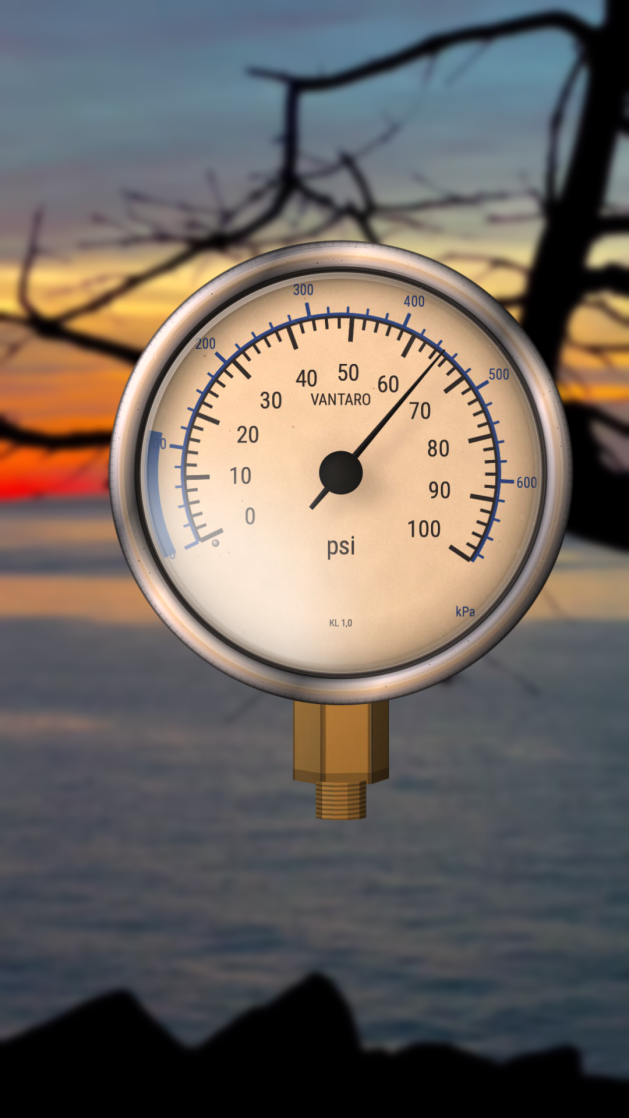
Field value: 65 psi
